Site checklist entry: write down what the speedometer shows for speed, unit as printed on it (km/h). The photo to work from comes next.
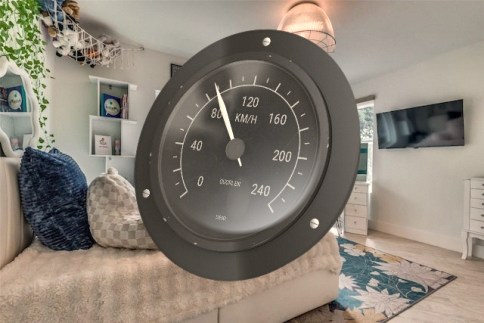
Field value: 90 km/h
